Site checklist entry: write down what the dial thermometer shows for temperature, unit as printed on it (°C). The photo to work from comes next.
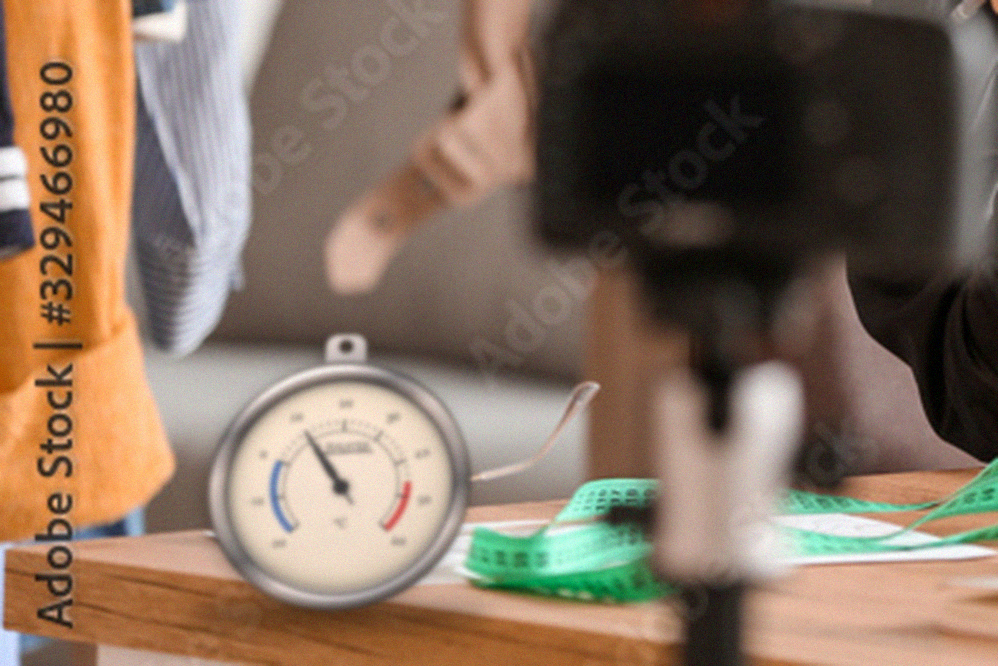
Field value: 10 °C
